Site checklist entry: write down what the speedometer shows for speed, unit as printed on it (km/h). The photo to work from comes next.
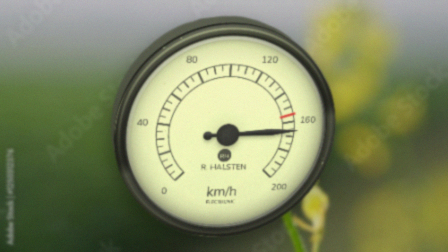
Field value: 165 km/h
